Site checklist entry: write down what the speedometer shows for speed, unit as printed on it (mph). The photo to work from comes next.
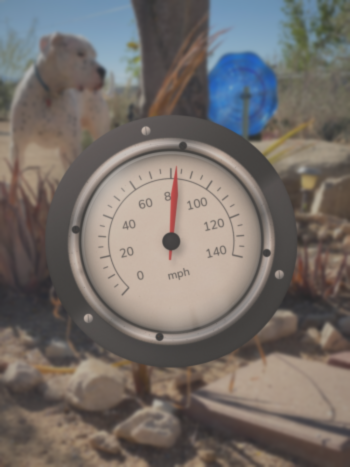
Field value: 82.5 mph
